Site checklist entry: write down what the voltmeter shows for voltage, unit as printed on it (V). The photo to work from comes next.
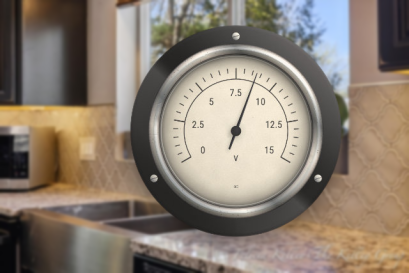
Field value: 8.75 V
